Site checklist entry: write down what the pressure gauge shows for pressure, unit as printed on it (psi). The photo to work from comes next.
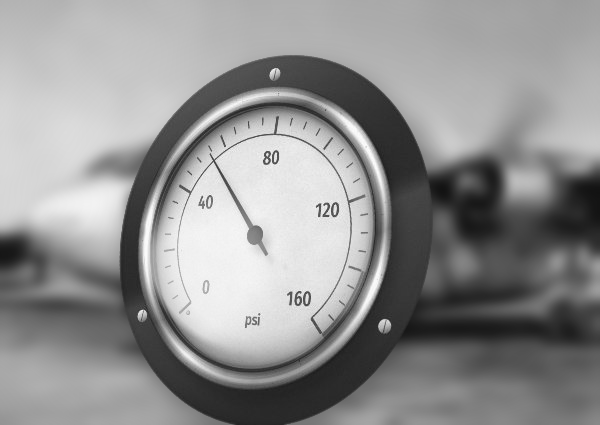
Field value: 55 psi
